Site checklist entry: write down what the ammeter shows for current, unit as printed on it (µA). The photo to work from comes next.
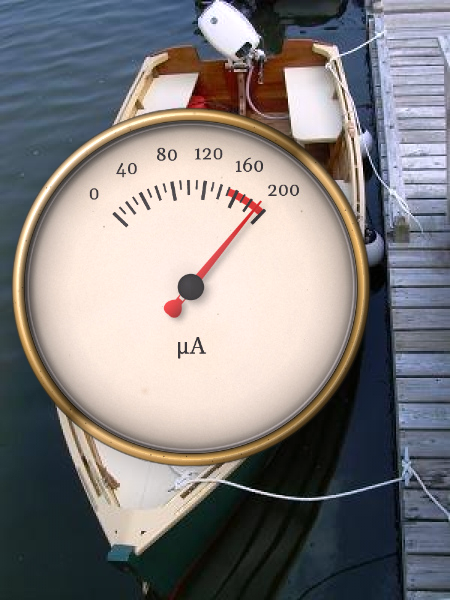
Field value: 190 µA
